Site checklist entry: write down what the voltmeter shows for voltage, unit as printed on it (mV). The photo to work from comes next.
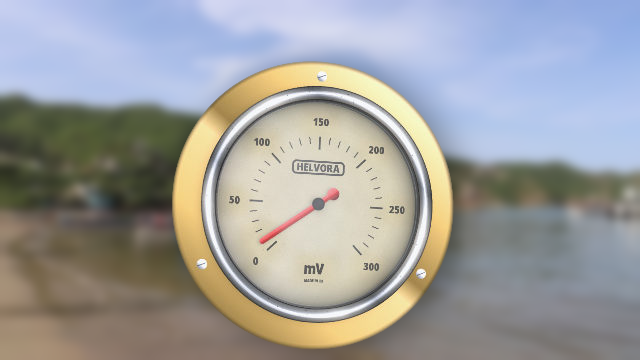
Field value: 10 mV
